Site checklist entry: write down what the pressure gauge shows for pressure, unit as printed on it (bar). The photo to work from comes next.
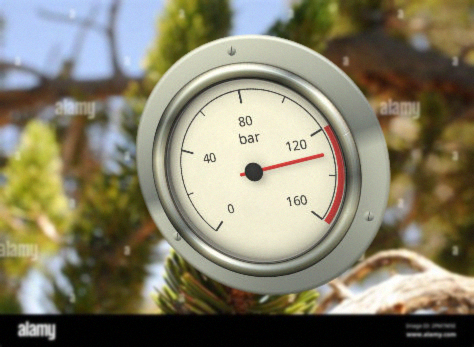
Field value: 130 bar
